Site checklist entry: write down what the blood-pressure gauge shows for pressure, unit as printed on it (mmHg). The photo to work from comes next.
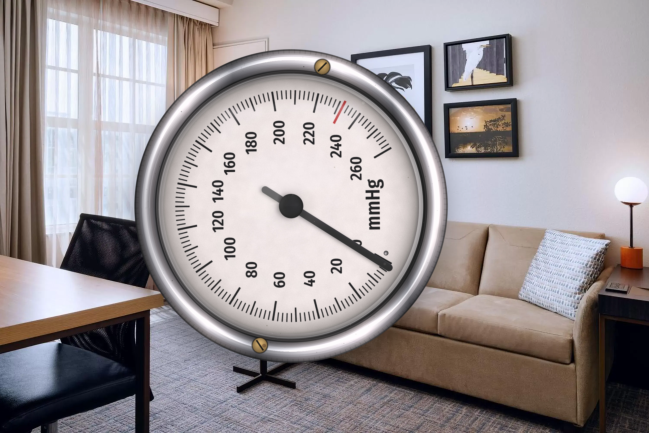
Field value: 2 mmHg
